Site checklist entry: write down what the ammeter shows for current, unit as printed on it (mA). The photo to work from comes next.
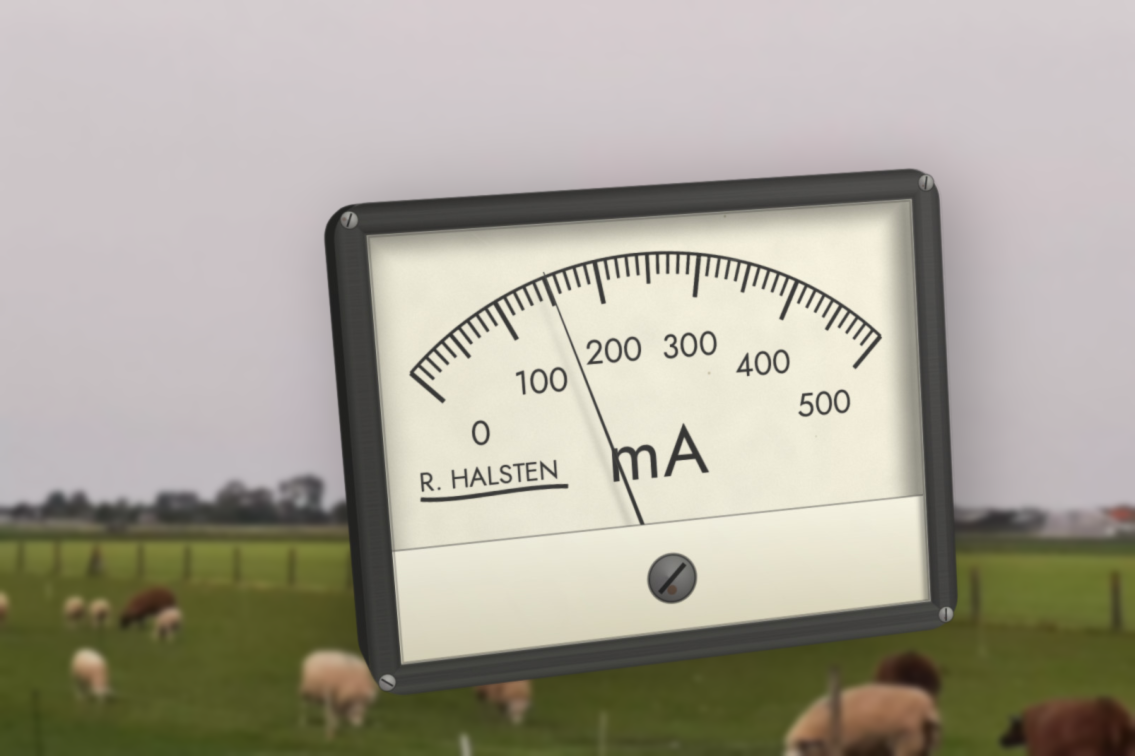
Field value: 150 mA
